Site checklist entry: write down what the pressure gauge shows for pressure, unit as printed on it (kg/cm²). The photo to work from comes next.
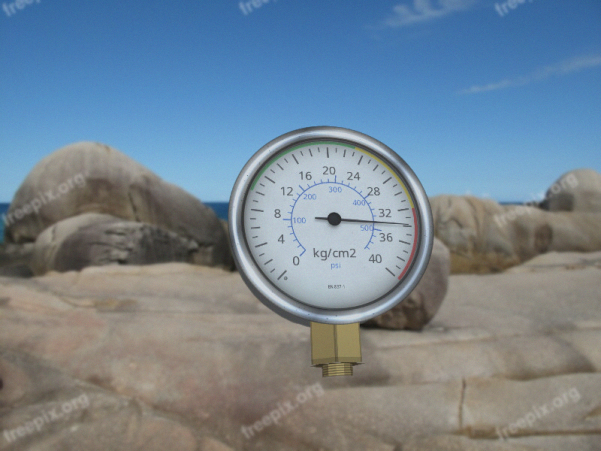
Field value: 34 kg/cm²
